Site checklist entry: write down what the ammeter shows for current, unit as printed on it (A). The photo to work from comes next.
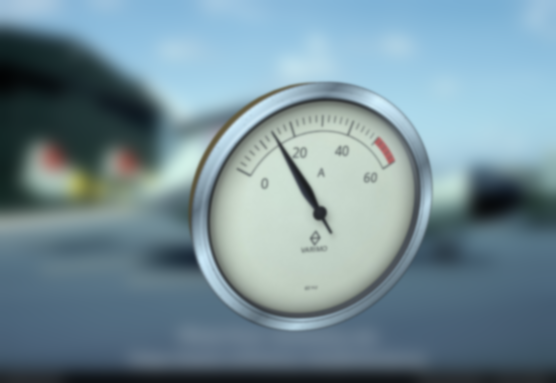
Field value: 14 A
